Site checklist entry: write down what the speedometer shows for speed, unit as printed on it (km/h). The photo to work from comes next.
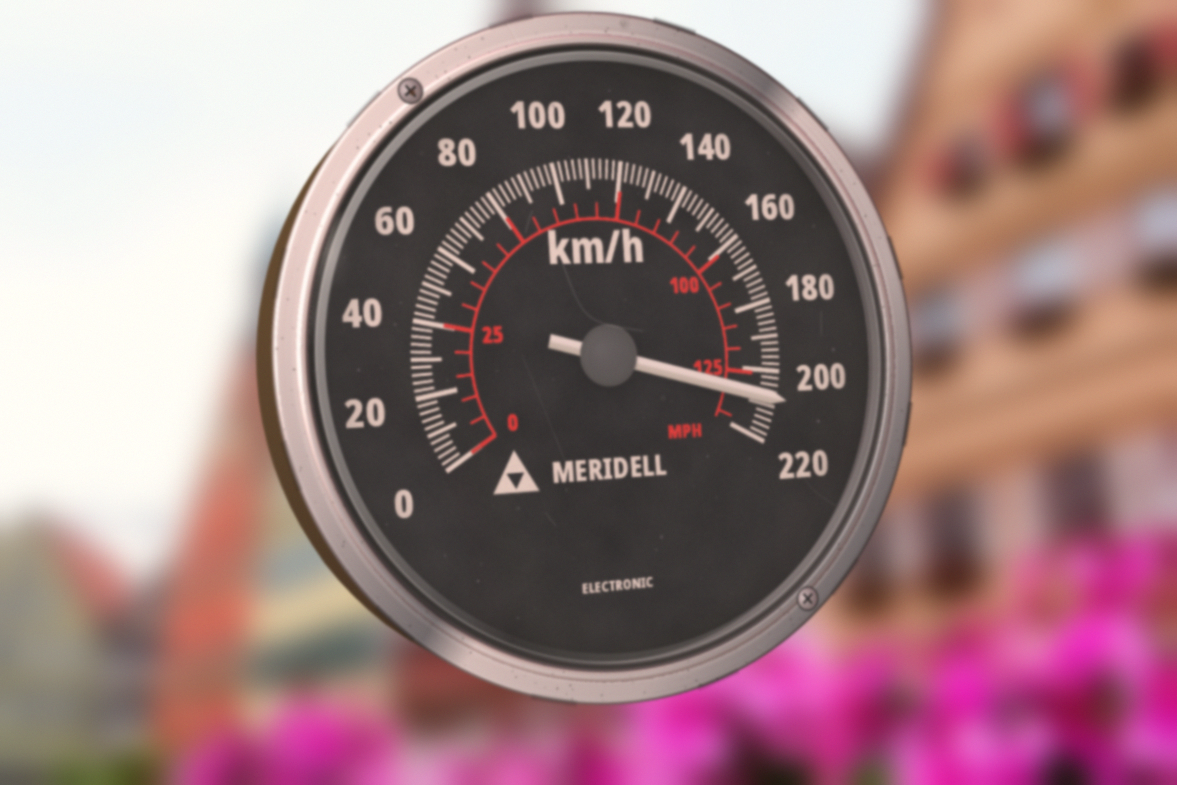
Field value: 208 km/h
